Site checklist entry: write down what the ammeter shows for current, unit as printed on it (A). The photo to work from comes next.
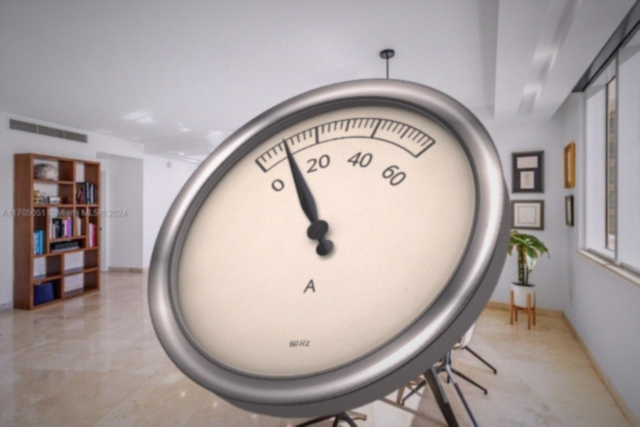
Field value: 10 A
